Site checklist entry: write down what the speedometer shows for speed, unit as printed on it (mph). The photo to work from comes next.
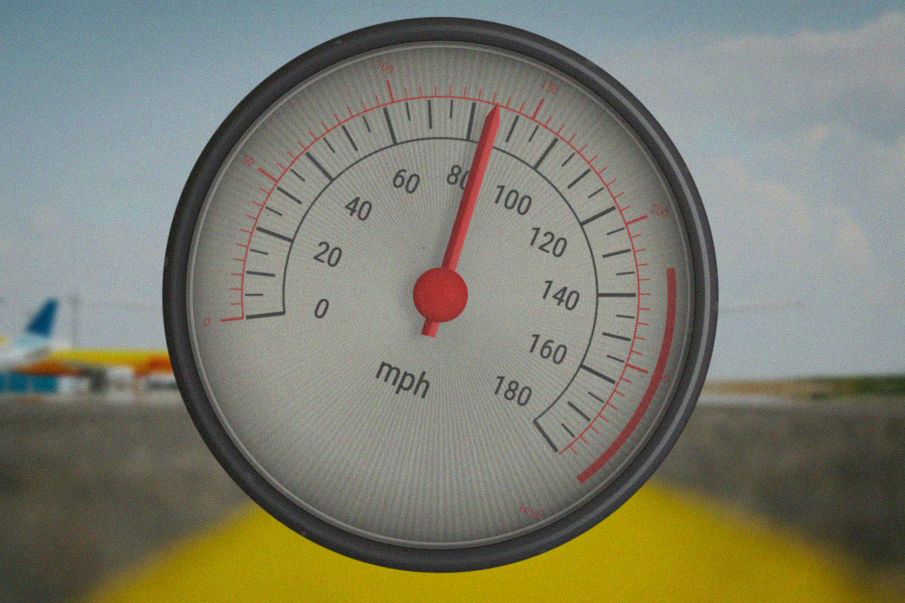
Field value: 85 mph
